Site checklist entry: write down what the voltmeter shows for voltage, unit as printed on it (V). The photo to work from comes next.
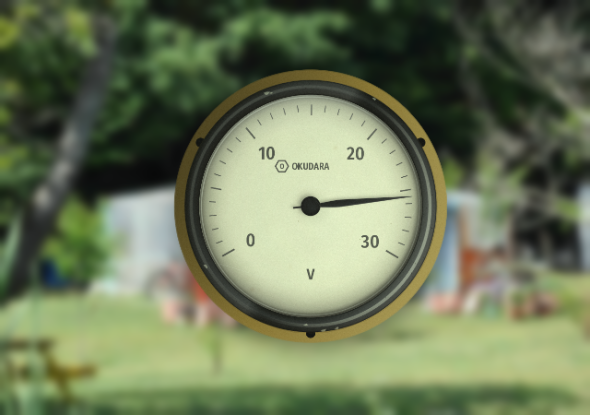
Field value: 25.5 V
